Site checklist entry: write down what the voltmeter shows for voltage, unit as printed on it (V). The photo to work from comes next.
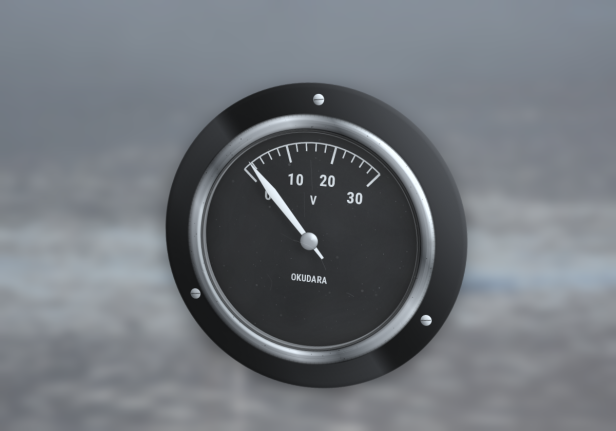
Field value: 2 V
